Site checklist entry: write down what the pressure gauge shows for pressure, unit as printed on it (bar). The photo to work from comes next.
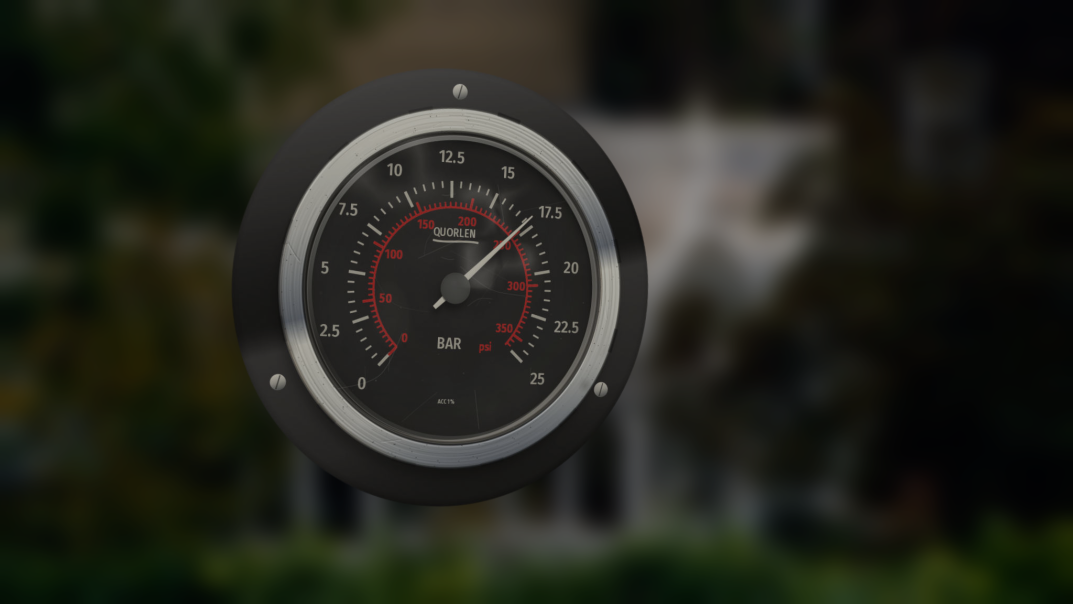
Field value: 17 bar
